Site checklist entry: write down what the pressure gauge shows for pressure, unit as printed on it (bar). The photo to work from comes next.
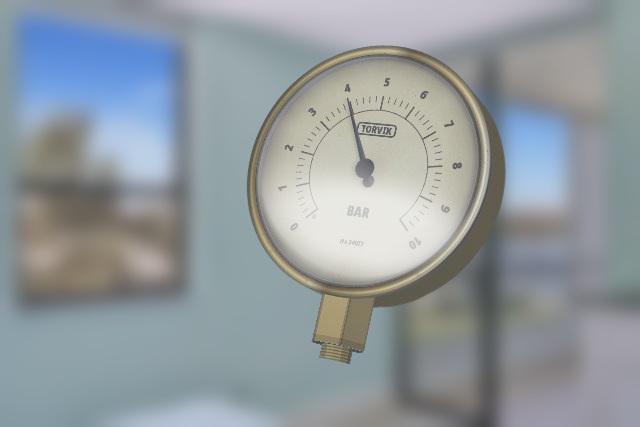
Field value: 4 bar
